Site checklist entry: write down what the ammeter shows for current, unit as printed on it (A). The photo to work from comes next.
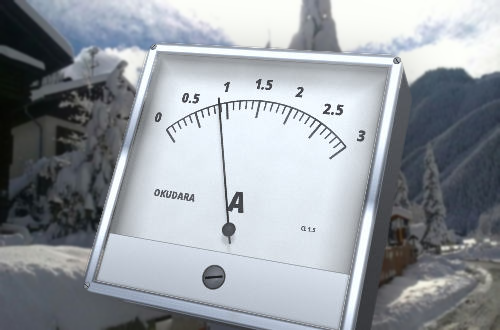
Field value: 0.9 A
